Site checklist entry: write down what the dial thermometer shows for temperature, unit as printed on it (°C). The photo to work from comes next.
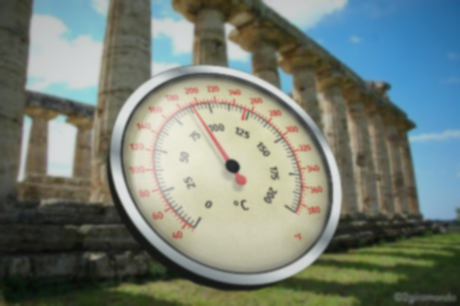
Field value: 87.5 °C
